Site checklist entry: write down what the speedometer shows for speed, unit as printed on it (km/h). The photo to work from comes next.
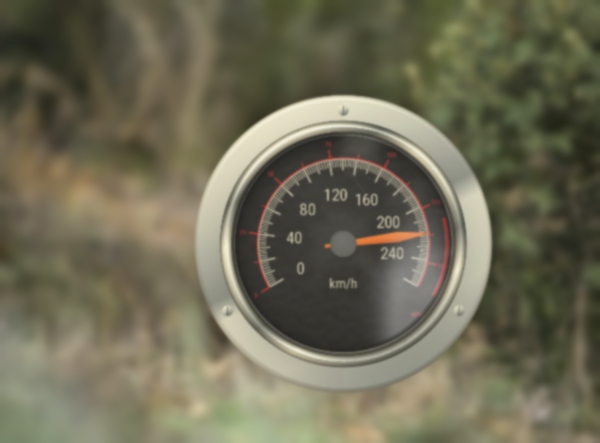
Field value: 220 km/h
